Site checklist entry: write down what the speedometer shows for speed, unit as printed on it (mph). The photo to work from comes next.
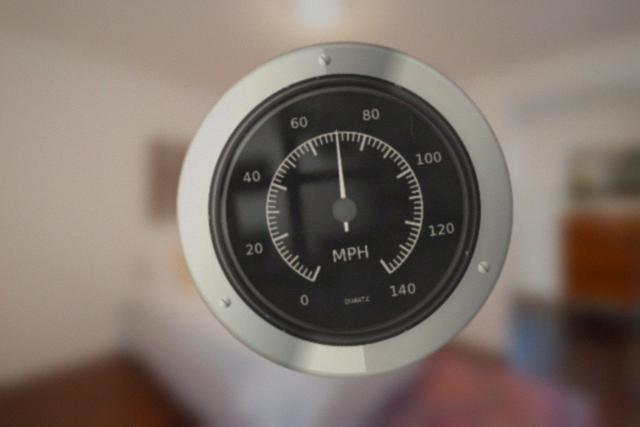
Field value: 70 mph
